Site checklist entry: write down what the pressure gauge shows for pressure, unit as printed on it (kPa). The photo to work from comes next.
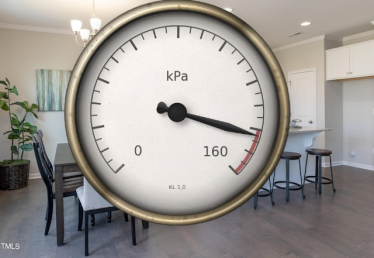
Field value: 142.5 kPa
